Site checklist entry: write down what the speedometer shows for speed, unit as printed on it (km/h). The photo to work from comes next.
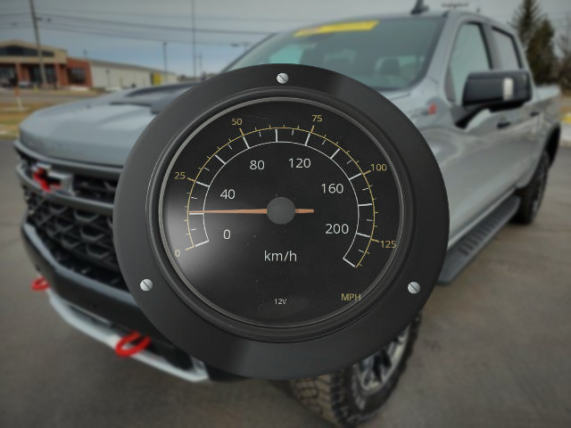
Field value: 20 km/h
